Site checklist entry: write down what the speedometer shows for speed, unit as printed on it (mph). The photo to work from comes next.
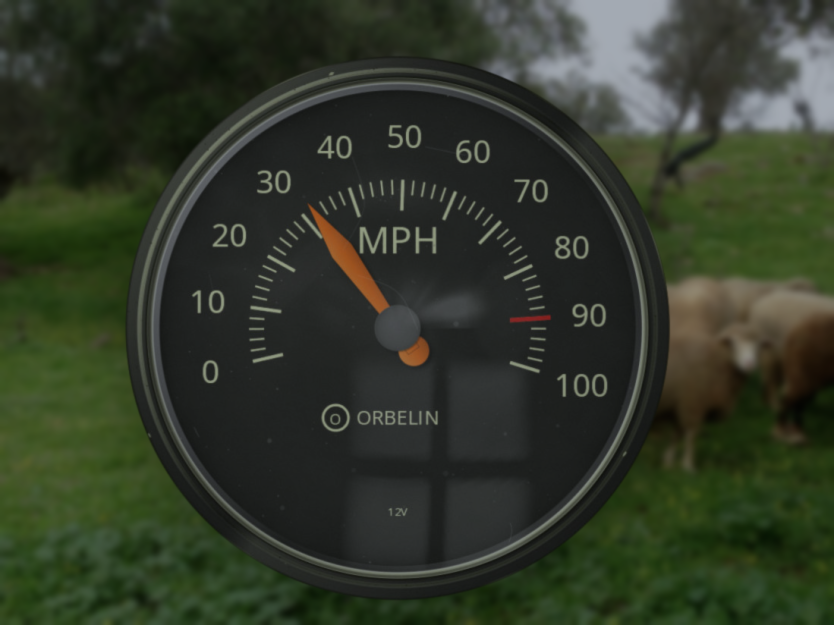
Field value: 32 mph
